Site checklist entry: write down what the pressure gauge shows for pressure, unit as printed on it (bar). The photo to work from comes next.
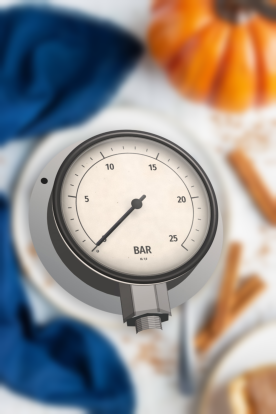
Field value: 0 bar
